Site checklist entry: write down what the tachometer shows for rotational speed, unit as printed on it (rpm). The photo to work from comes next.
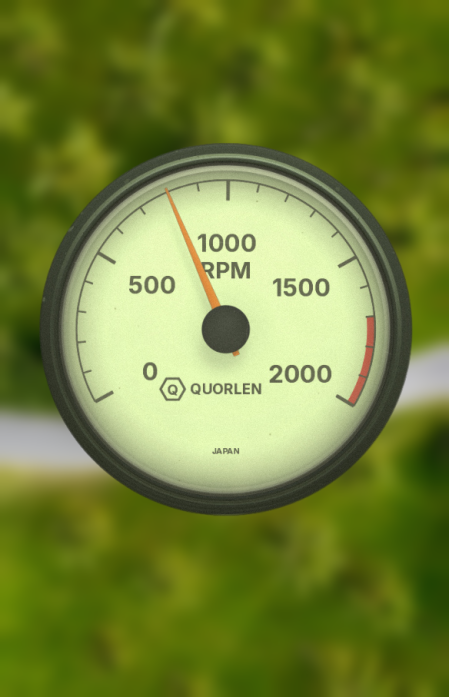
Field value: 800 rpm
